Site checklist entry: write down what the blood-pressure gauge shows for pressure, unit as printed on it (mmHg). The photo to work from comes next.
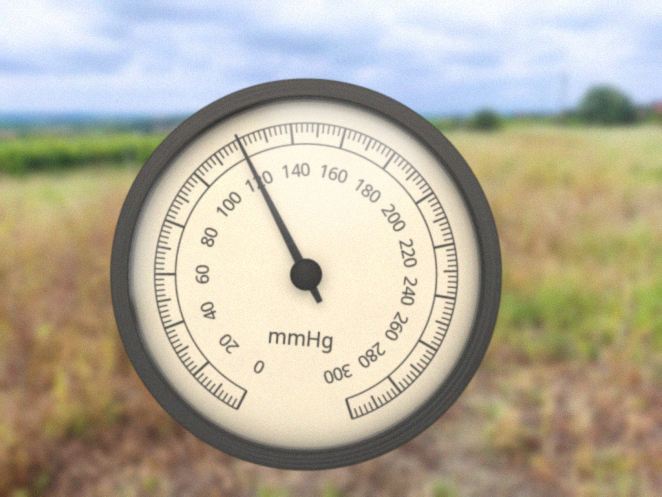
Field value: 120 mmHg
